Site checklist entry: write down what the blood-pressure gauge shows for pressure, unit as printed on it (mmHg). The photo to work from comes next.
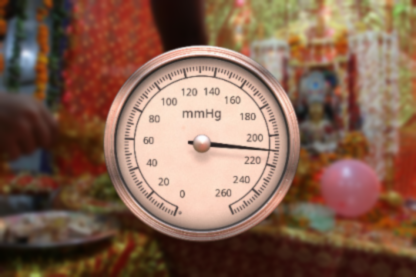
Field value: 210 mmHg
